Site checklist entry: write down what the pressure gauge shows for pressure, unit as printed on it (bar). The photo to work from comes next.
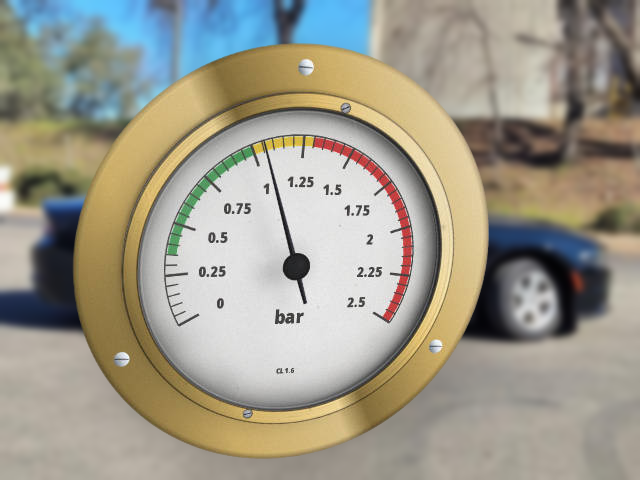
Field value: 1.05 bar
